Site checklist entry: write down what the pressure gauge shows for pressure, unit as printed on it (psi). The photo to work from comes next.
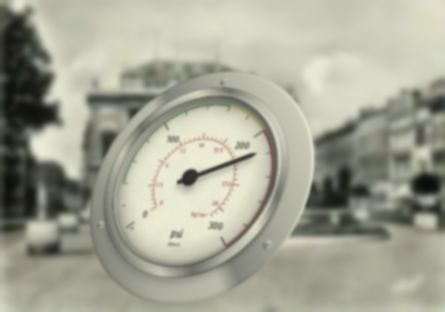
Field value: 220 psi
